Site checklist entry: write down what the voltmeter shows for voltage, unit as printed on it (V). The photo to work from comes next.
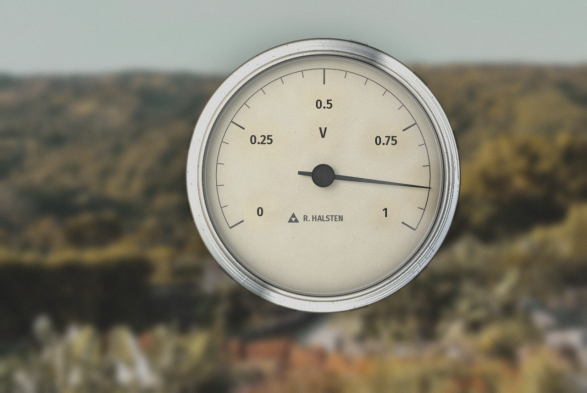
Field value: 0.9 V
